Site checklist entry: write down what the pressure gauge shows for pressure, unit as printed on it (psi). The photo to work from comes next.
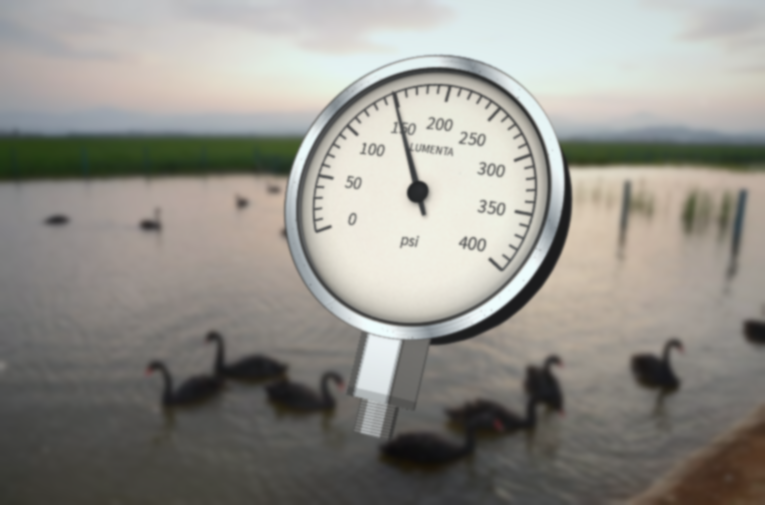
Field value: 150 psi
